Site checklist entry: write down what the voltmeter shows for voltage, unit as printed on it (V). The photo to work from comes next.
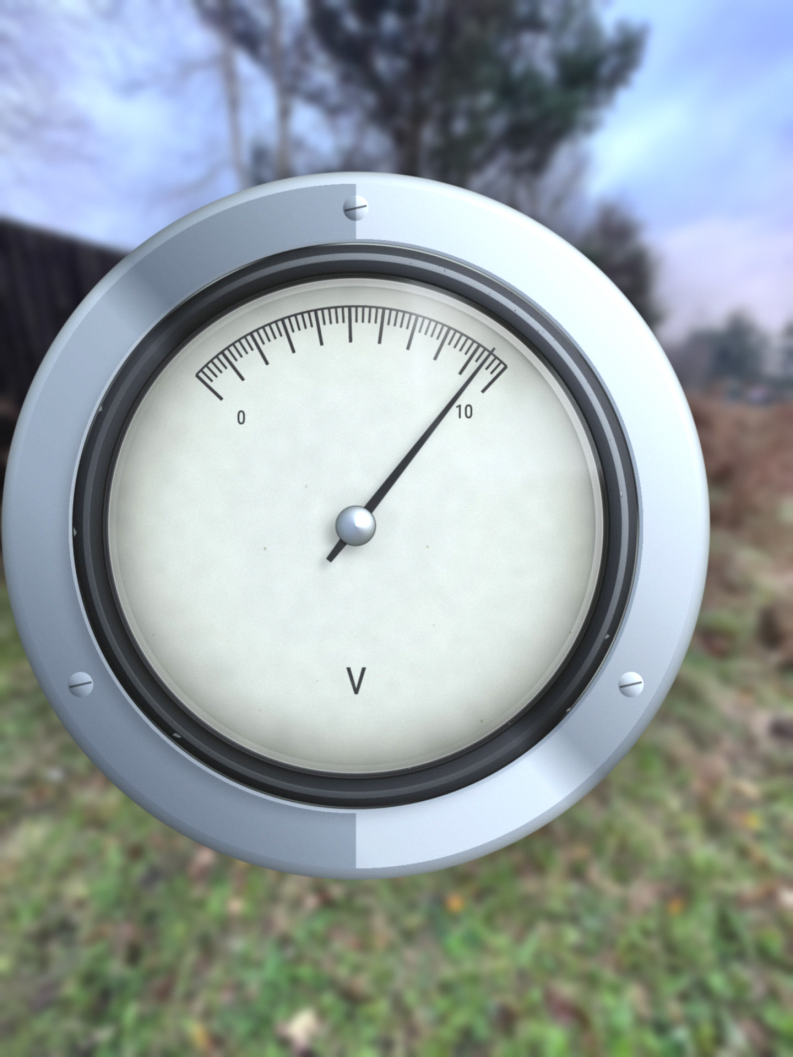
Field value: 9.4 V
